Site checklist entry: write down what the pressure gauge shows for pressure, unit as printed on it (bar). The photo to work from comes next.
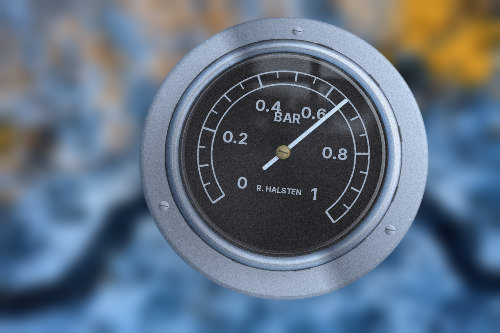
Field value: 0.65 bar
